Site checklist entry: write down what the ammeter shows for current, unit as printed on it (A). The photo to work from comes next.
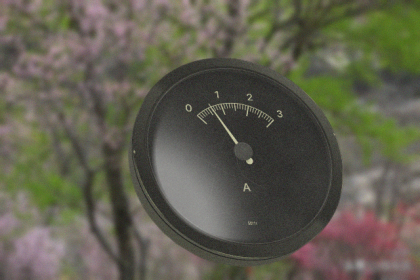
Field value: 0.5 A
